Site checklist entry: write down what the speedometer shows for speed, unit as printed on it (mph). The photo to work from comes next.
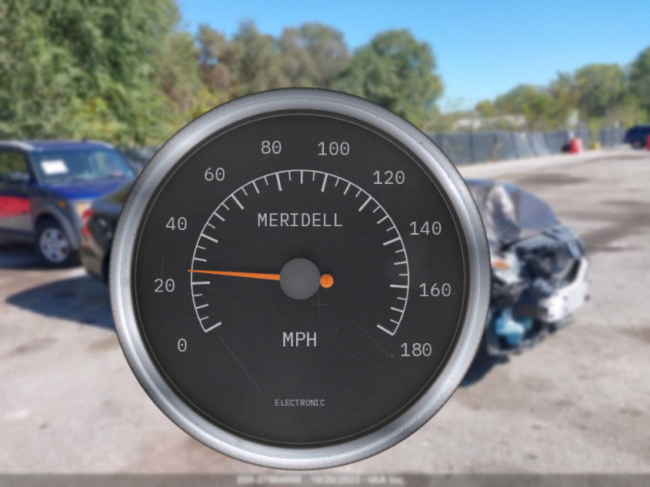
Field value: 25 mph
